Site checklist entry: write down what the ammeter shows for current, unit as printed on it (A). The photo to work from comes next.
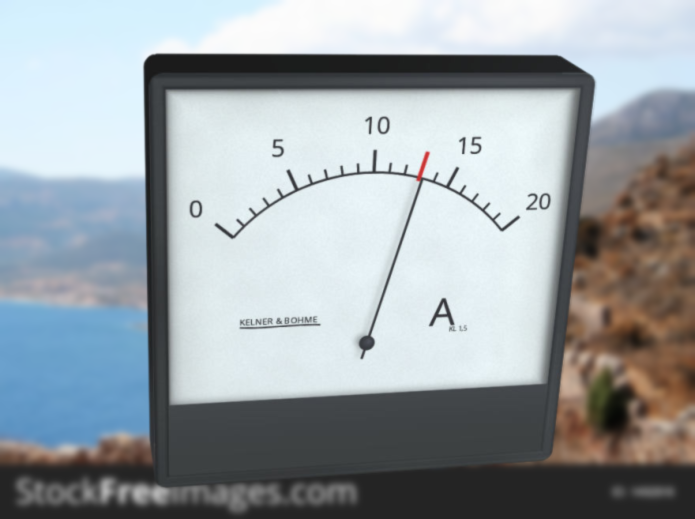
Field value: 13 A
